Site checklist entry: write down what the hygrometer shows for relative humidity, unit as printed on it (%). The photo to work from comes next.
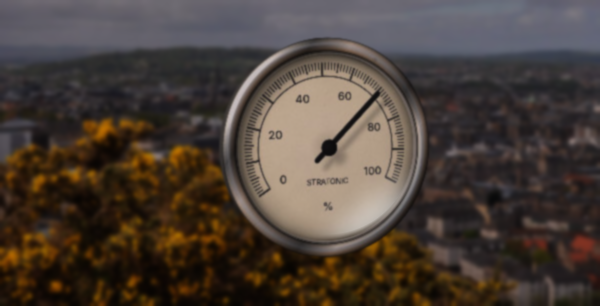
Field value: 70 %
